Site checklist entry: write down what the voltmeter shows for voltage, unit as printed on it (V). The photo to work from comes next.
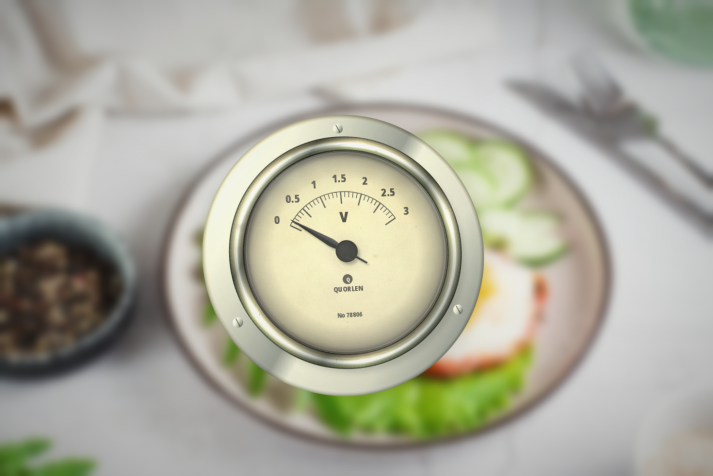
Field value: 0.1 V
